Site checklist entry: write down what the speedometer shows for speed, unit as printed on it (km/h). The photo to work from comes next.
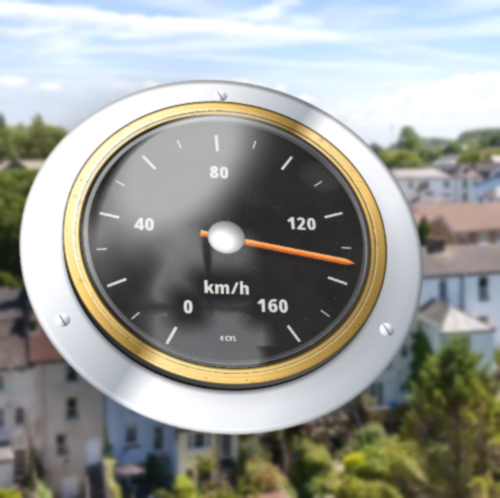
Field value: 135 km/h
